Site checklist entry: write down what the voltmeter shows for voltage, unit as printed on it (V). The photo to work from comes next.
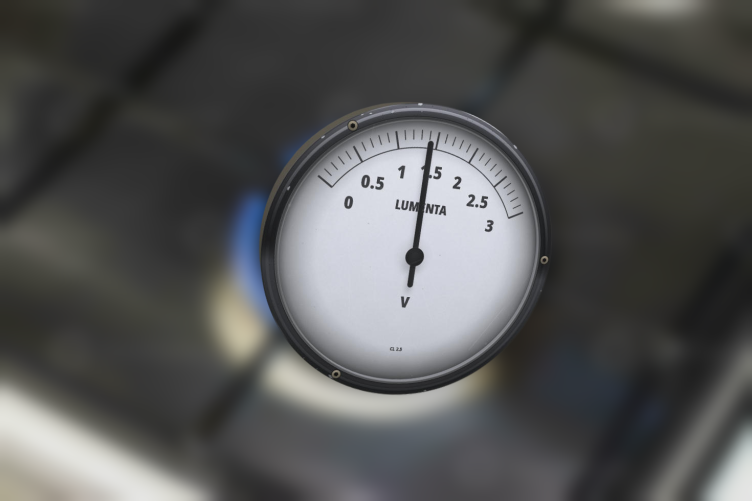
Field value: 1.4 V
